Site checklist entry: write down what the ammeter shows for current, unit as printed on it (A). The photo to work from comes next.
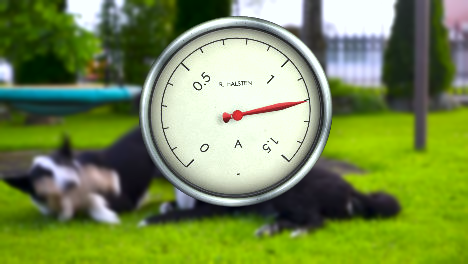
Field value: 1.2 A
